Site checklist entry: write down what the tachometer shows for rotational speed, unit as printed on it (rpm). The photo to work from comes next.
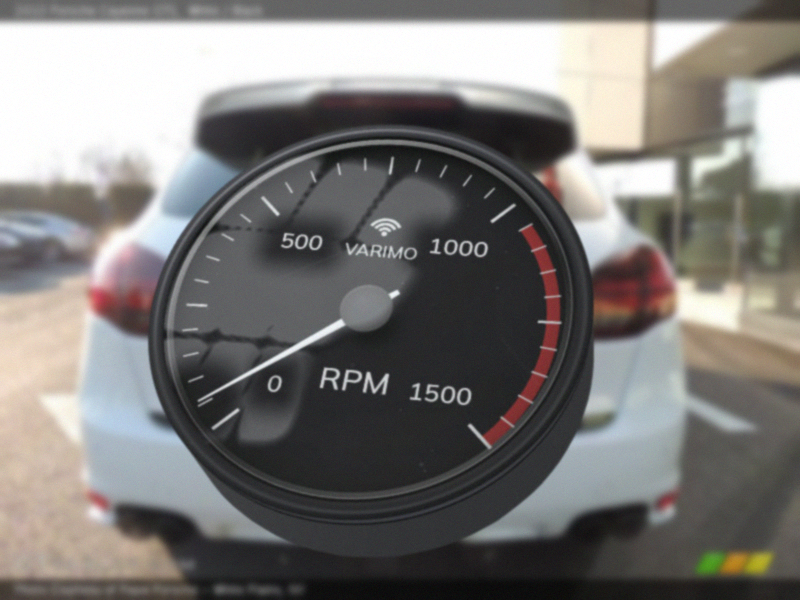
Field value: 50 rpm
